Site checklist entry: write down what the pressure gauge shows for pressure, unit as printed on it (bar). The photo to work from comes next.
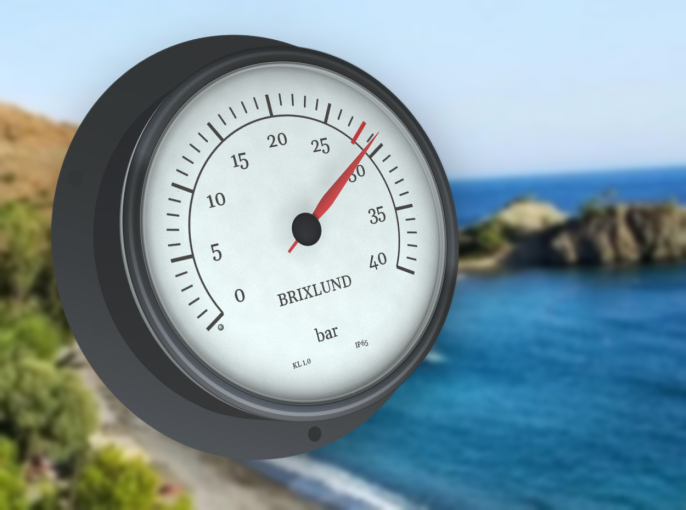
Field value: 29 bar
